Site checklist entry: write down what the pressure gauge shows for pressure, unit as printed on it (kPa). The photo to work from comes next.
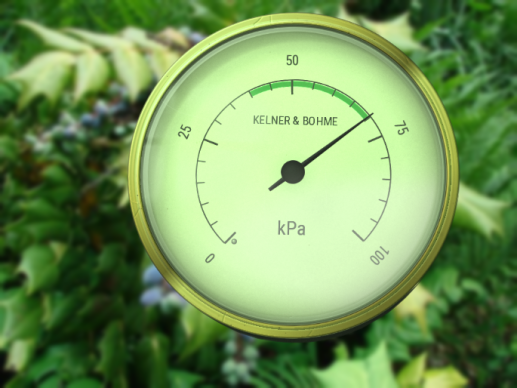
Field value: 70 kPa
